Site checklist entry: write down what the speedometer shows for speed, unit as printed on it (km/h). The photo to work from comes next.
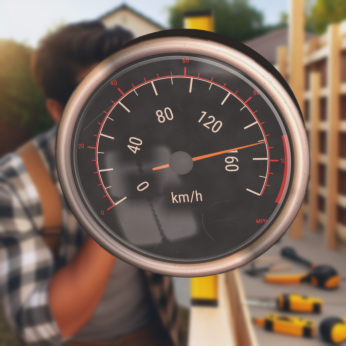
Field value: 150 km/h
